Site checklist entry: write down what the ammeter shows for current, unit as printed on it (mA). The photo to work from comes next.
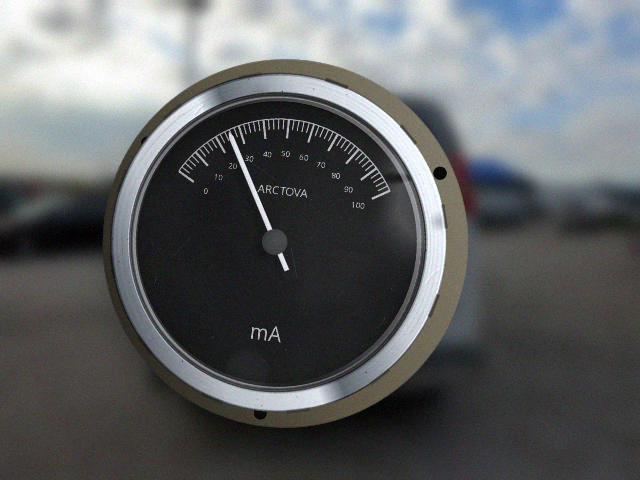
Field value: 26 mA
